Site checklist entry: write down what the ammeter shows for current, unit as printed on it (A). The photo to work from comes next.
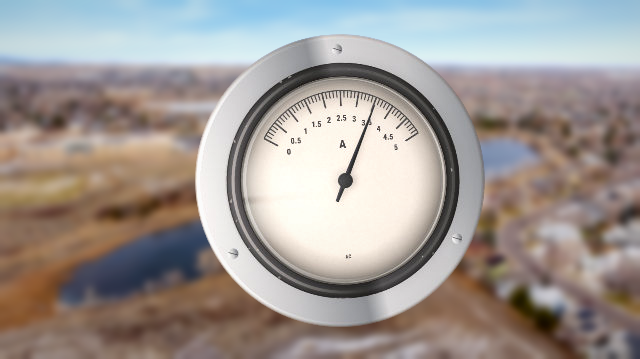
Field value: 3.5 A
